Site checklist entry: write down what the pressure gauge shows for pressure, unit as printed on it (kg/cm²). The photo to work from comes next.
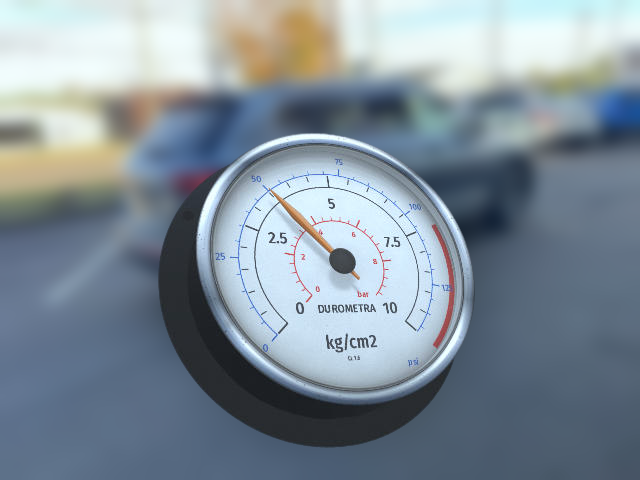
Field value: 3.5 kg/cm²
